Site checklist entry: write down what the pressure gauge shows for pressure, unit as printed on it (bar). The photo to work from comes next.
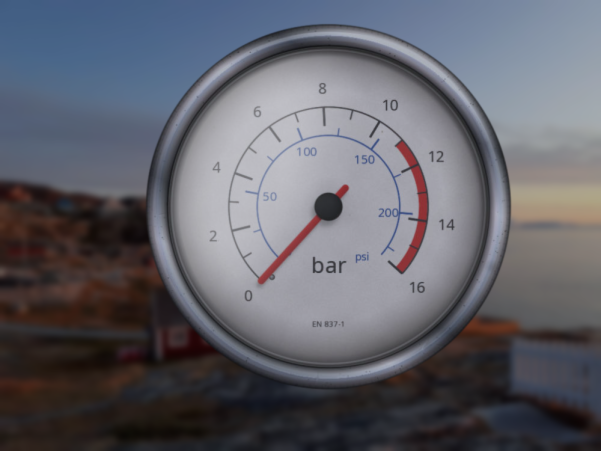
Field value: 0 bar
